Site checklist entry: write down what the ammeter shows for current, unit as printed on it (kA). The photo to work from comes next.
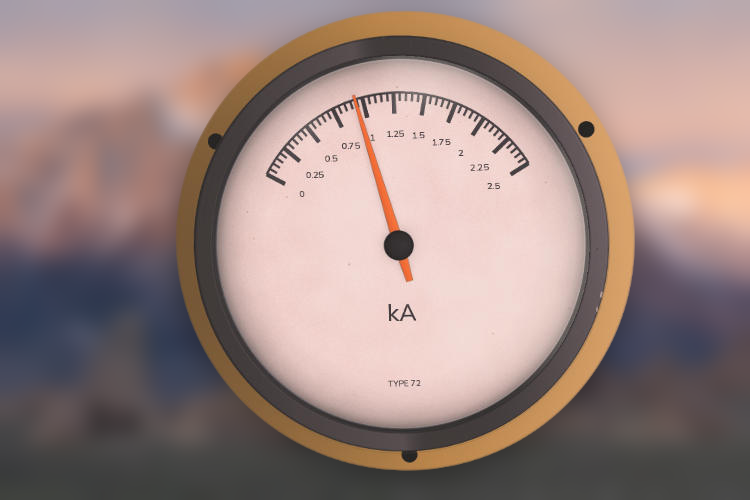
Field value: 0.95 kA
